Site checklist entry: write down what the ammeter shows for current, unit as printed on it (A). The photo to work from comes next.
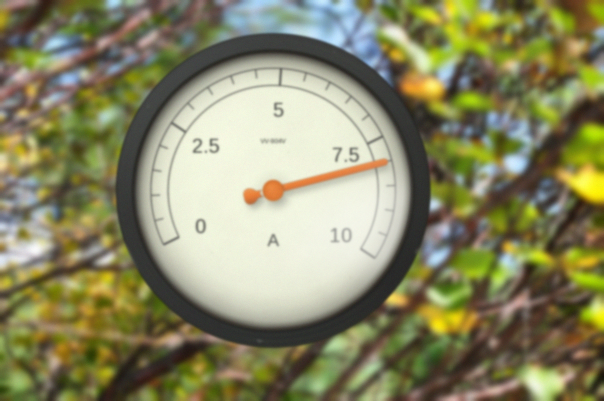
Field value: 8 A
